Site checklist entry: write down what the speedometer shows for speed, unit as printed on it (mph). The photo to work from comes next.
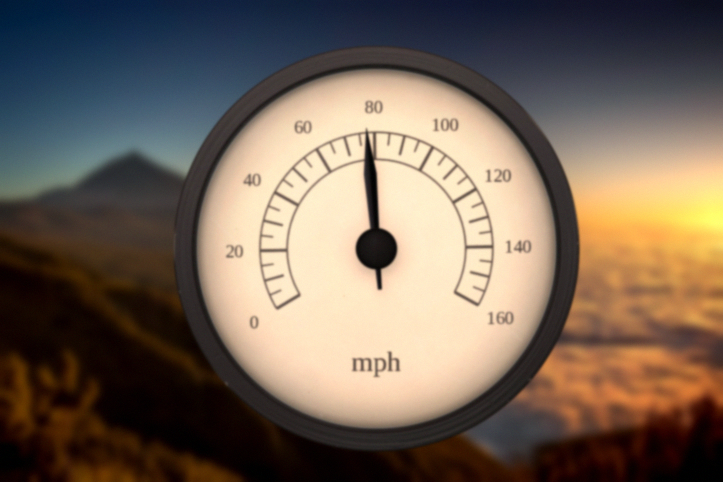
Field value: 77.5 mph
